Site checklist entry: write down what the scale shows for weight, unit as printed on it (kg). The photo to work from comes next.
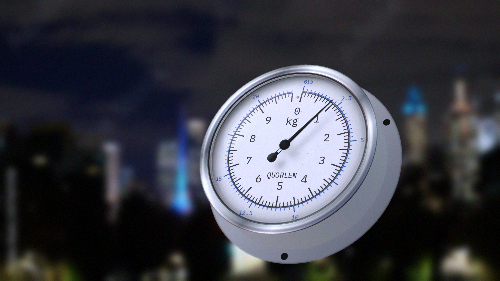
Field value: 1 kg
